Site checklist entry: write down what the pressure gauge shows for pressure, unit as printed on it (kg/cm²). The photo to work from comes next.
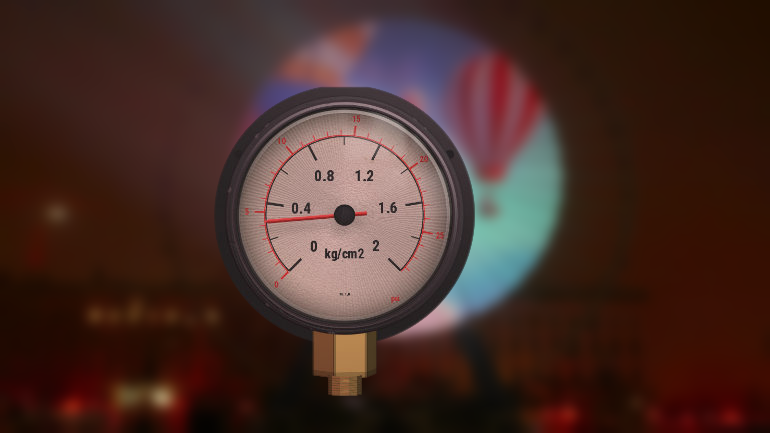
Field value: 0.3 kg/cm²
